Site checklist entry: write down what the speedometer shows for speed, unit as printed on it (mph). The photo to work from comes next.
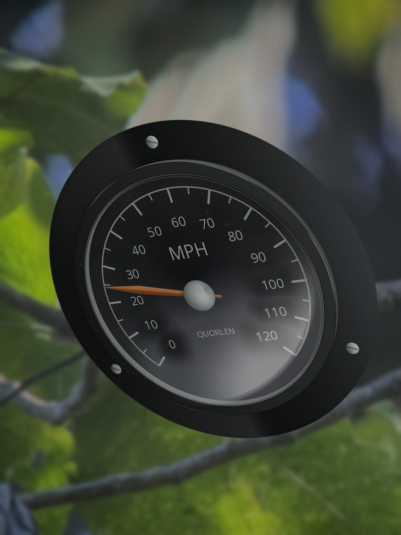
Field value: 25 mph
